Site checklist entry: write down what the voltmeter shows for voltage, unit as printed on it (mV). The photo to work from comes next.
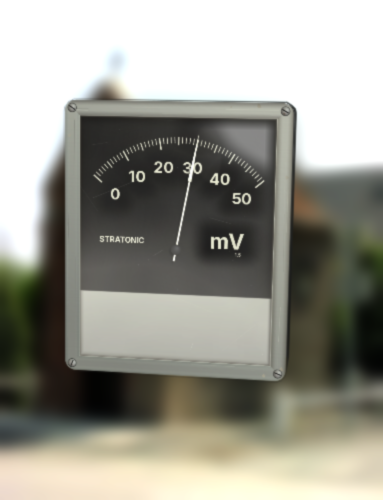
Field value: 30 mV
